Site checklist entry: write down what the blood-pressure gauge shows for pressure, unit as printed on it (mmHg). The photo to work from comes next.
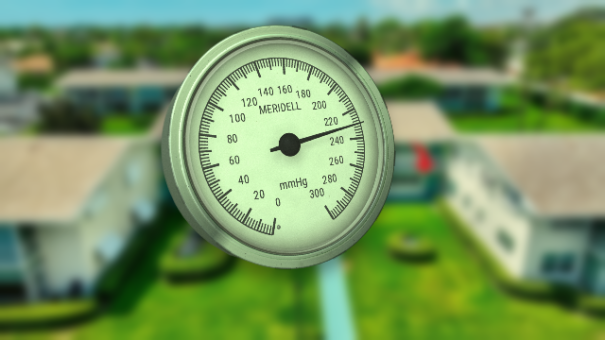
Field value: 230 mmHg
